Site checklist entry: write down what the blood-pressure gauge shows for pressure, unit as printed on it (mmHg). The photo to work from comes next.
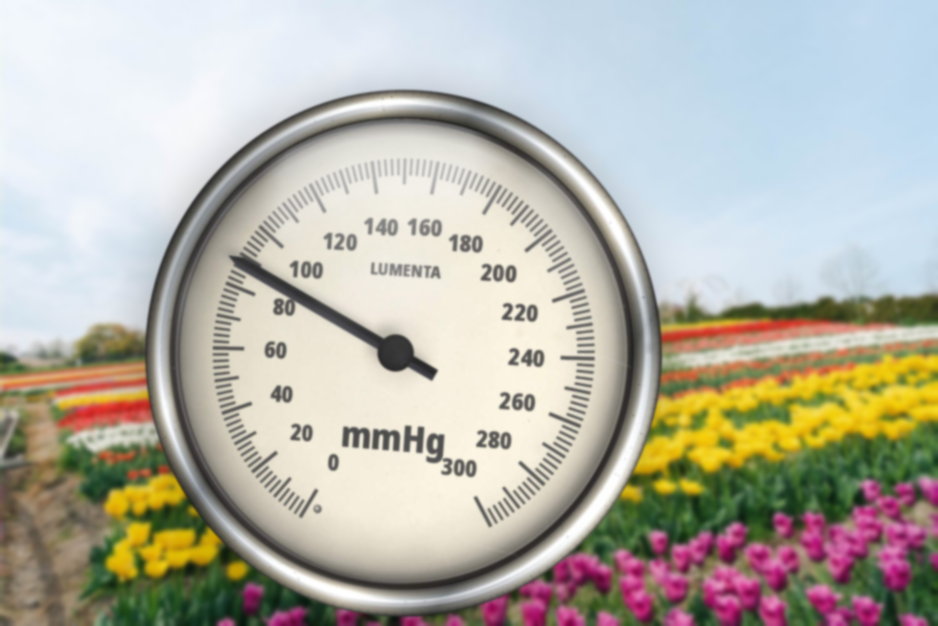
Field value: 88 mmHg
